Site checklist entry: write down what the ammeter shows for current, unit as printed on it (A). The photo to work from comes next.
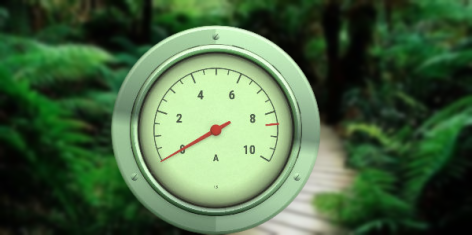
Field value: 0 A
